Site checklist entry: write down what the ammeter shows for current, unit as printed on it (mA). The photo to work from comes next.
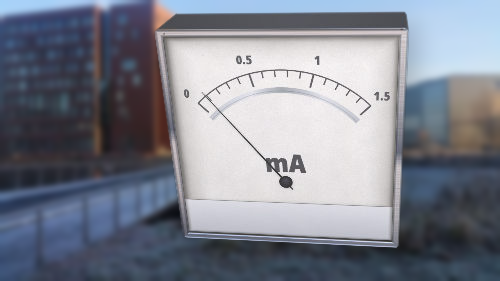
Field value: 0.1 mA
